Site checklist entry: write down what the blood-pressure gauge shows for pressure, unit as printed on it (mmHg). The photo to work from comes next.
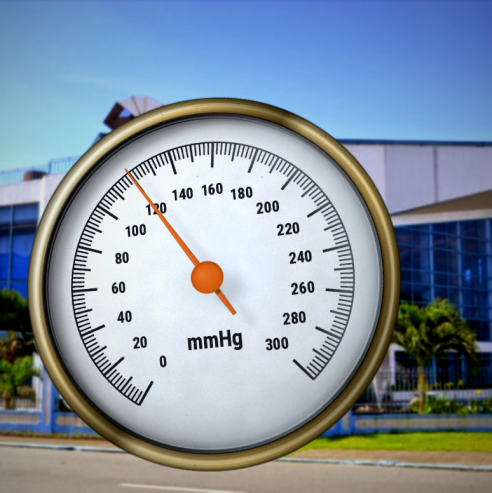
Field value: 120 mmHg
